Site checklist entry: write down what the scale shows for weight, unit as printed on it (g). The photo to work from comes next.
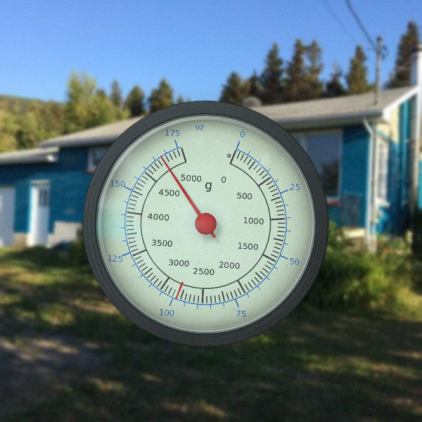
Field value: 4750 g
